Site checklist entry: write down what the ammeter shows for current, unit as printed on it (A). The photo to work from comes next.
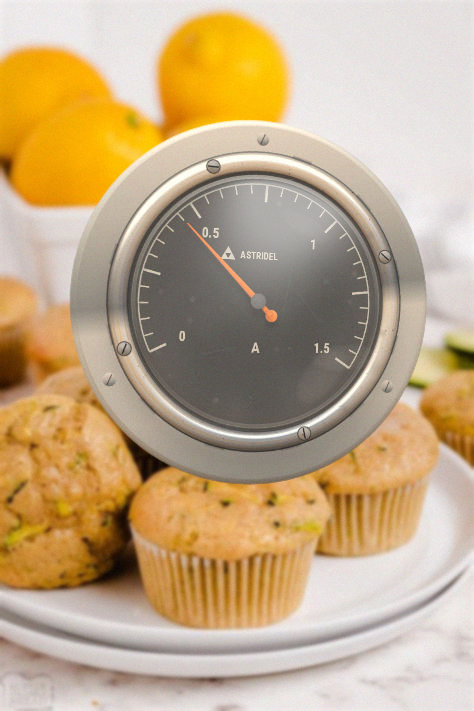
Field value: 0.45 A
